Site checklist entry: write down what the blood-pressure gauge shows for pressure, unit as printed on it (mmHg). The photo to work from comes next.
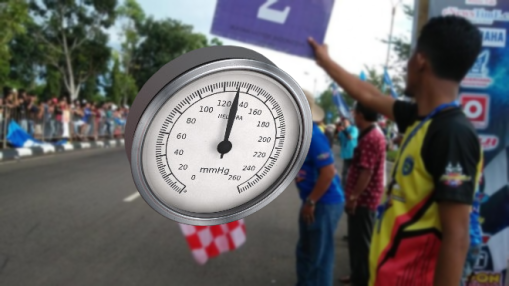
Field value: 130 mmHg
